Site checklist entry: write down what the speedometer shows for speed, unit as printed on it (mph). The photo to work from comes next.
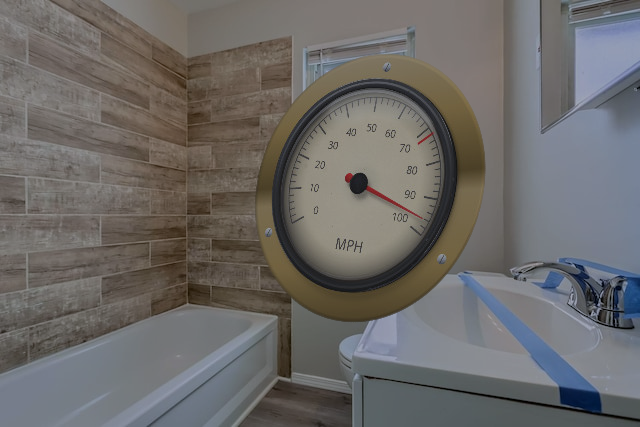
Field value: 96 mph
